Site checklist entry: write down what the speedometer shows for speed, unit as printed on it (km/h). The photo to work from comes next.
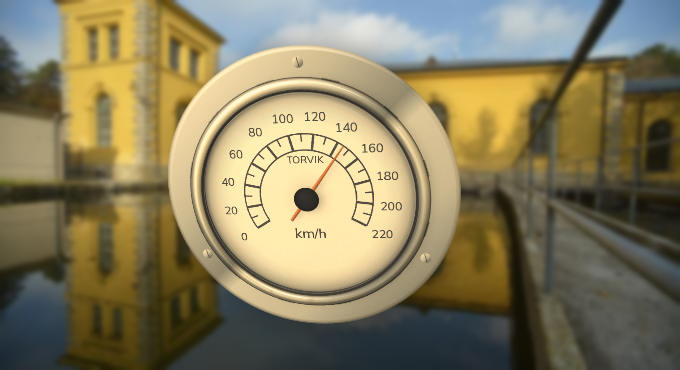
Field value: 145 km/h
